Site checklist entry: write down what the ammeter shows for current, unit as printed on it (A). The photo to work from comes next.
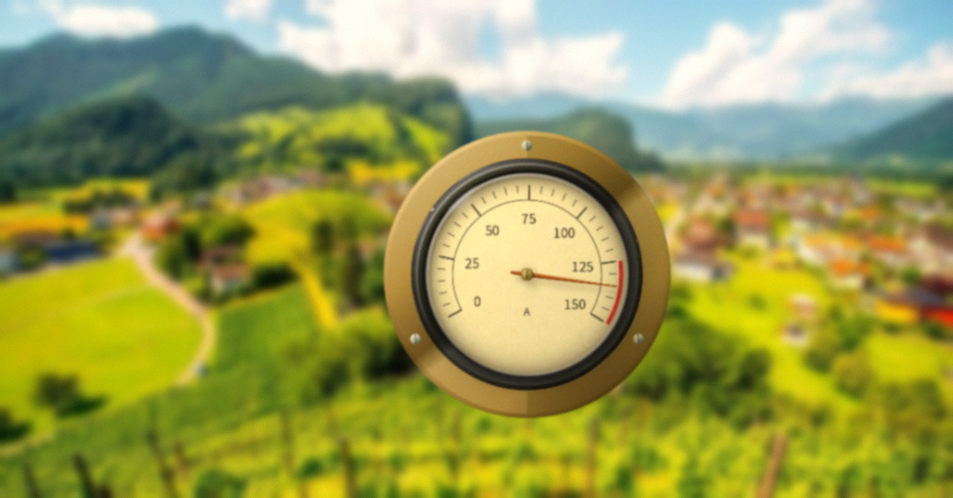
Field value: 135 A
